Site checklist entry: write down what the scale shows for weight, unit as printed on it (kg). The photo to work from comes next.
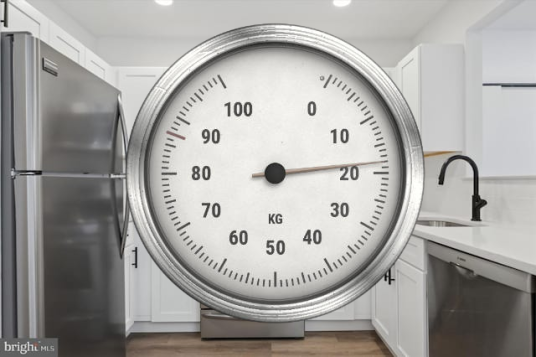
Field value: 18 kg
